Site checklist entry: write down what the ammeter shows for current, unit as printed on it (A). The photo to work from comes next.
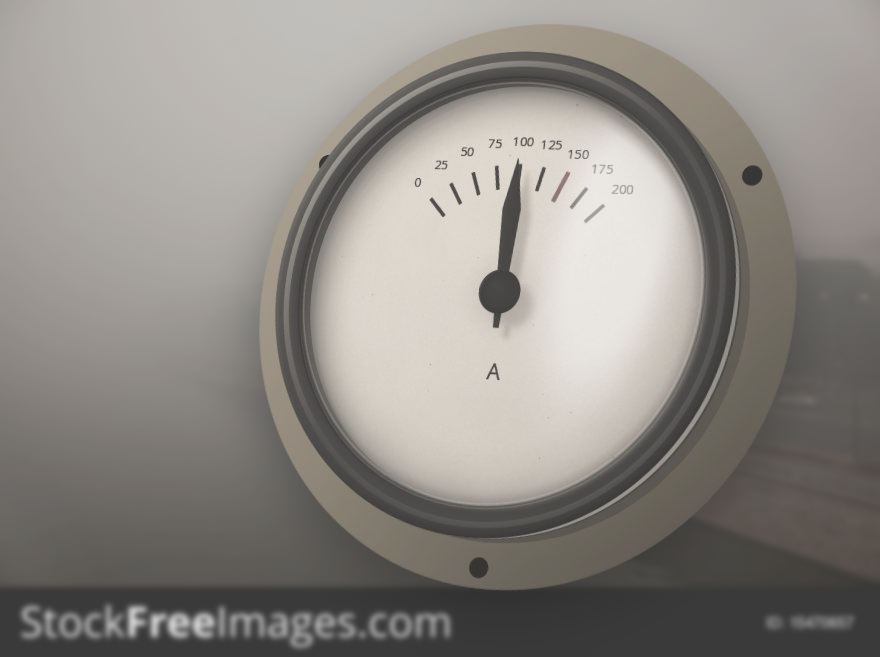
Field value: 100 A
